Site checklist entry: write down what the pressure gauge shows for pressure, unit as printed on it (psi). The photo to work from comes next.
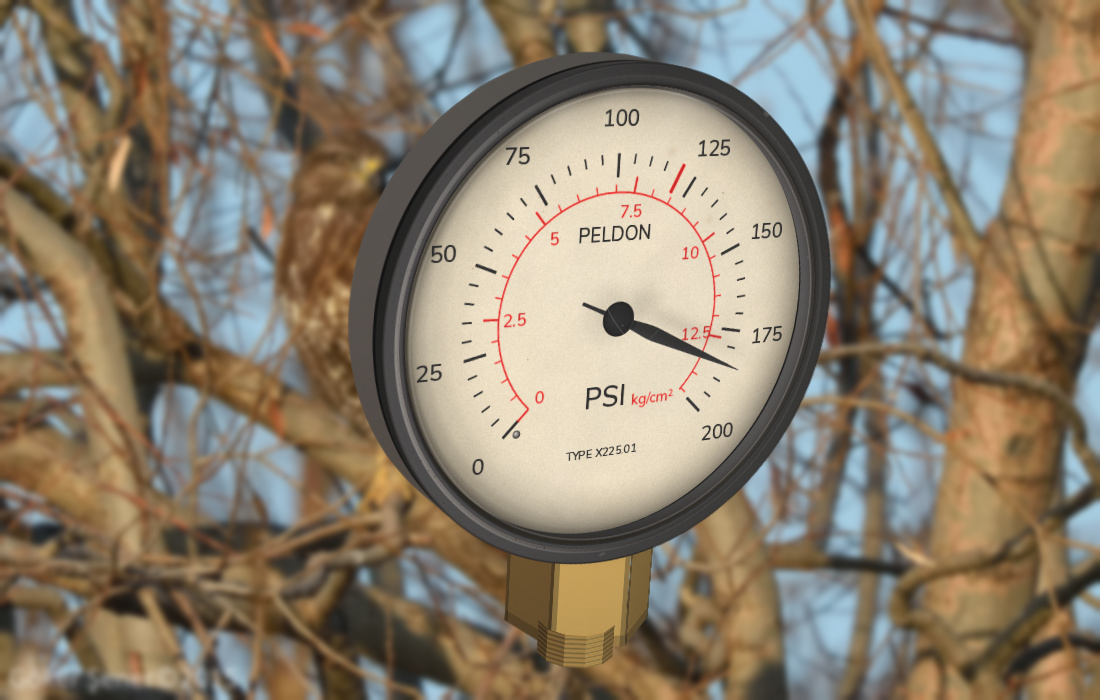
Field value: 185 psi
